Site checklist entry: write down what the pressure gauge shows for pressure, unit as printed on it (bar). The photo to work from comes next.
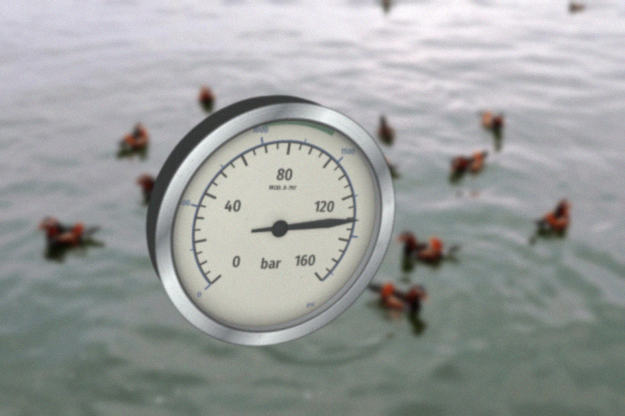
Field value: 130 bar
